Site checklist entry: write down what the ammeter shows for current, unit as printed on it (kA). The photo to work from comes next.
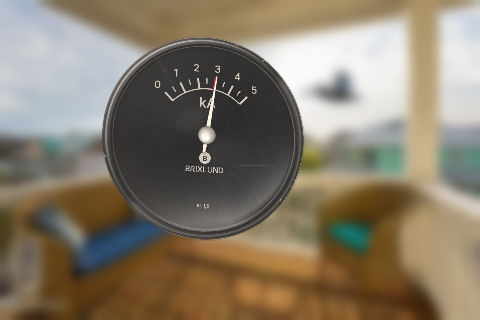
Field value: 3 kA
